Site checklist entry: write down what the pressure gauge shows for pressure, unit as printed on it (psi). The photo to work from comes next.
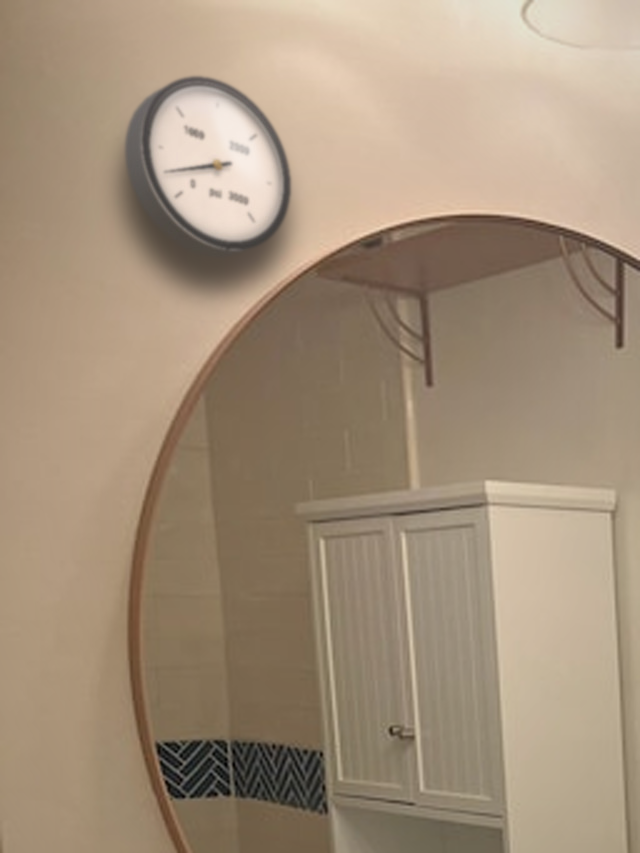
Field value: 250 psi
